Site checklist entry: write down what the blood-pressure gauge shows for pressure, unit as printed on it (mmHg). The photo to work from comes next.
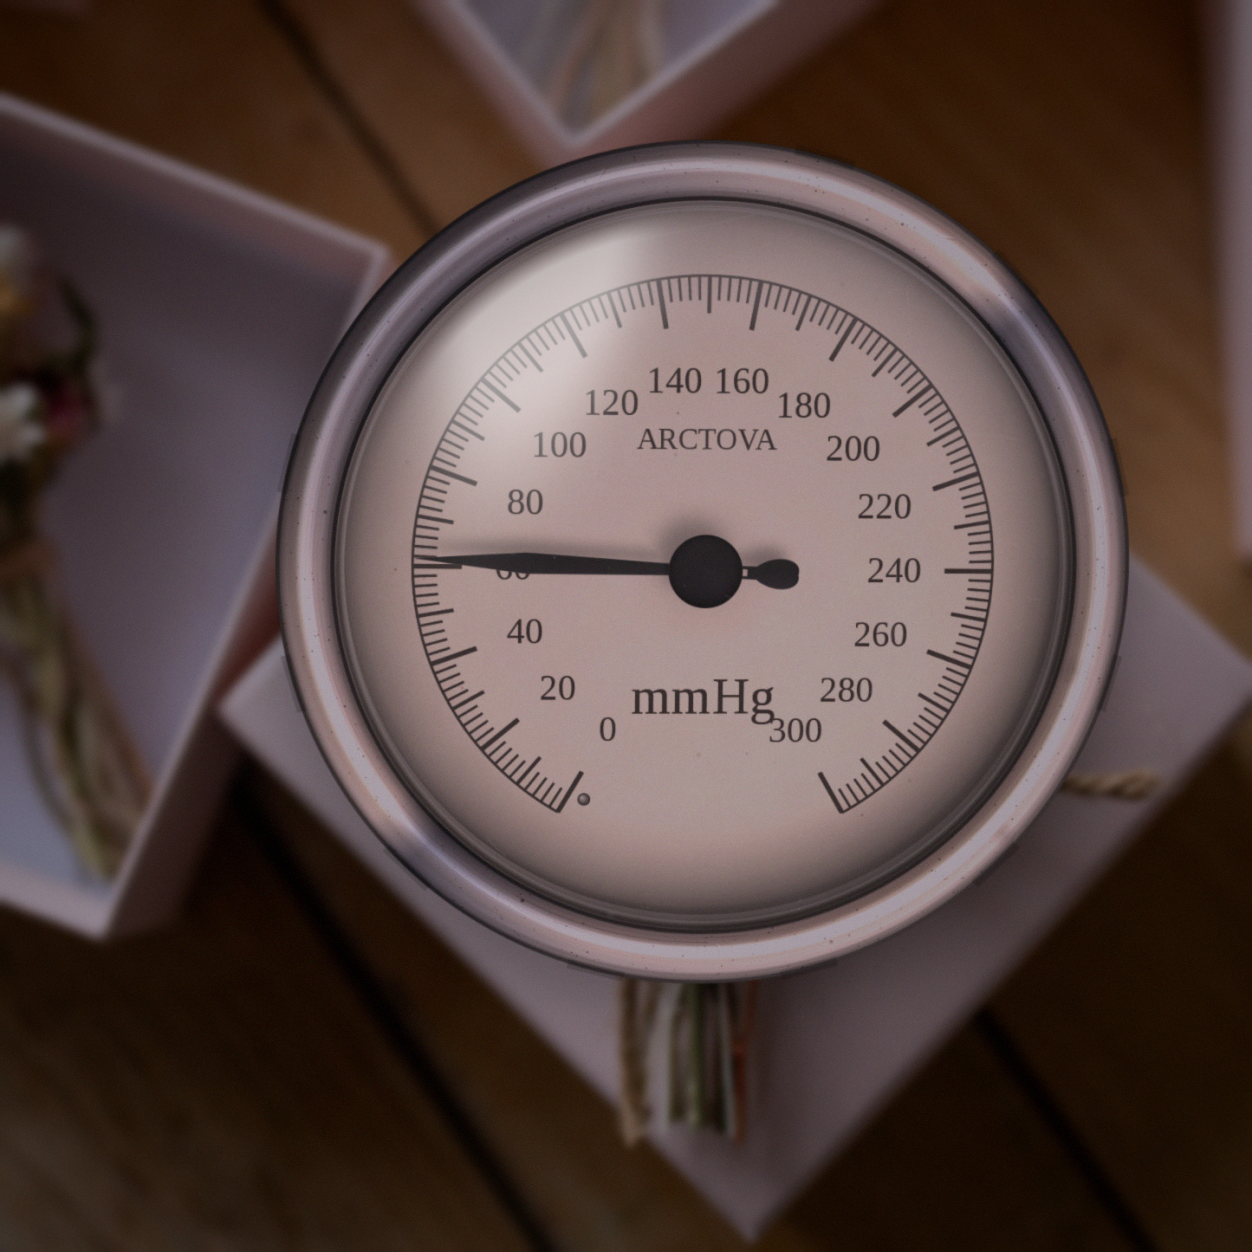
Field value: 62 mmHg
